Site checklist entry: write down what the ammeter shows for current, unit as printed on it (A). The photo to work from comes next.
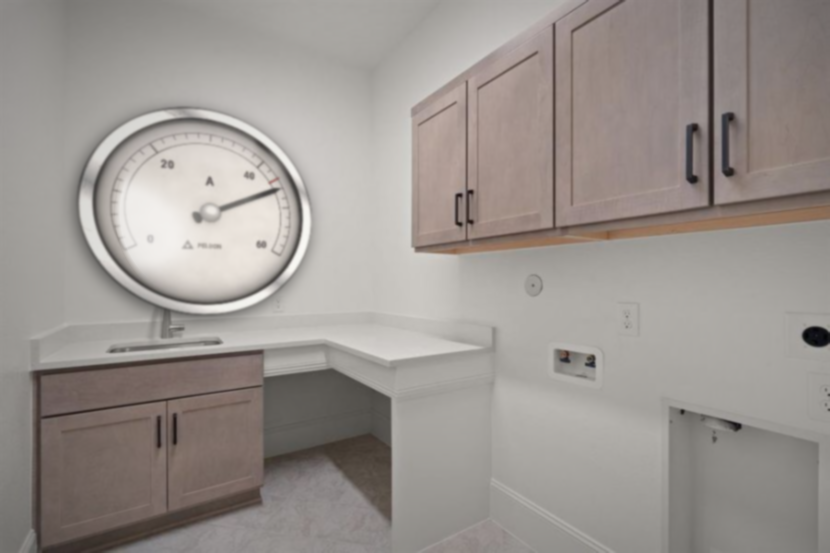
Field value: 46 A
